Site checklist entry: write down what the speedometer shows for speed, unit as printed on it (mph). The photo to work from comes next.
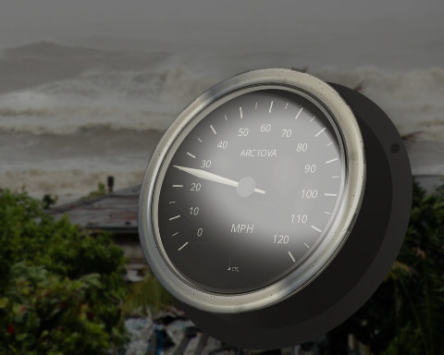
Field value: 25 mph
